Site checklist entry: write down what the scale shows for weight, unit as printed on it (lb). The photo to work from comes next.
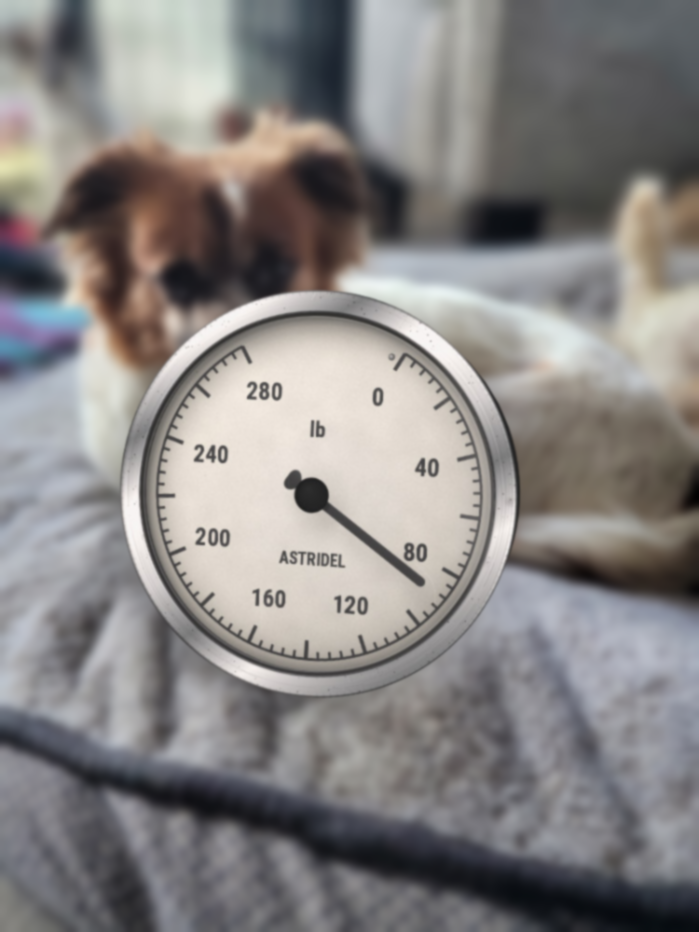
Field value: 88 lb
